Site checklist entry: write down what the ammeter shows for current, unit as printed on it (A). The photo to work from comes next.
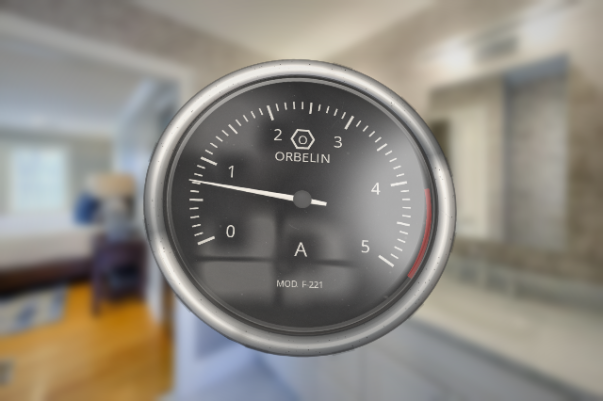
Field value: 0.7 A
